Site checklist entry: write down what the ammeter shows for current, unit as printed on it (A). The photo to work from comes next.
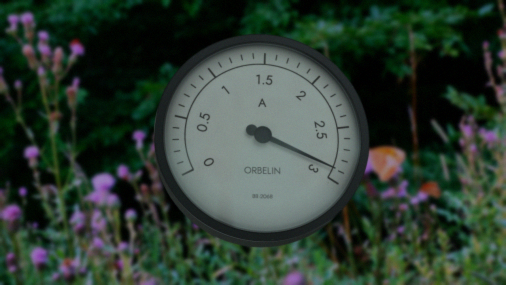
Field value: 2.9 A
